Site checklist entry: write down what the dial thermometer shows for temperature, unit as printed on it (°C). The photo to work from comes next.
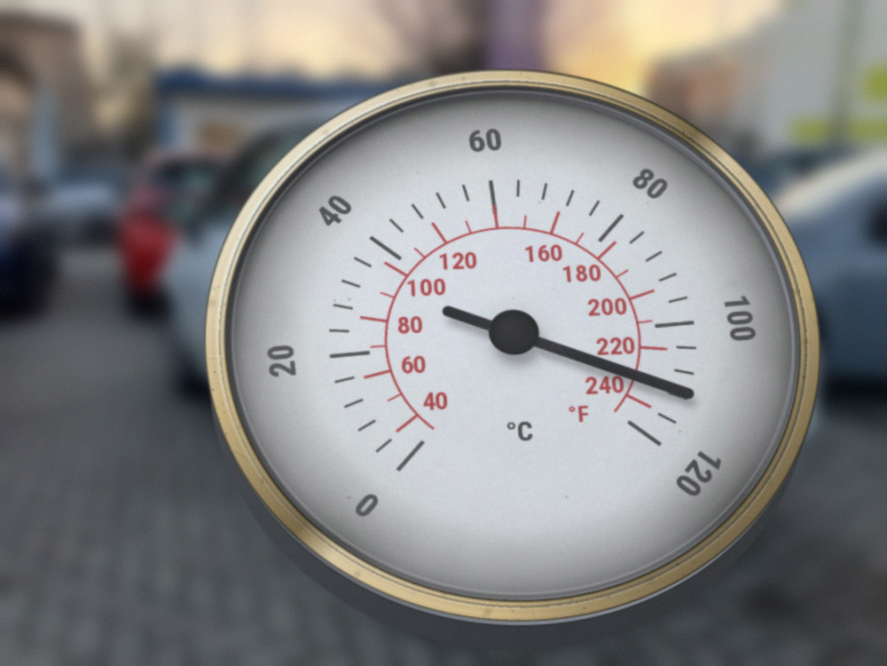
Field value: 112 °C
